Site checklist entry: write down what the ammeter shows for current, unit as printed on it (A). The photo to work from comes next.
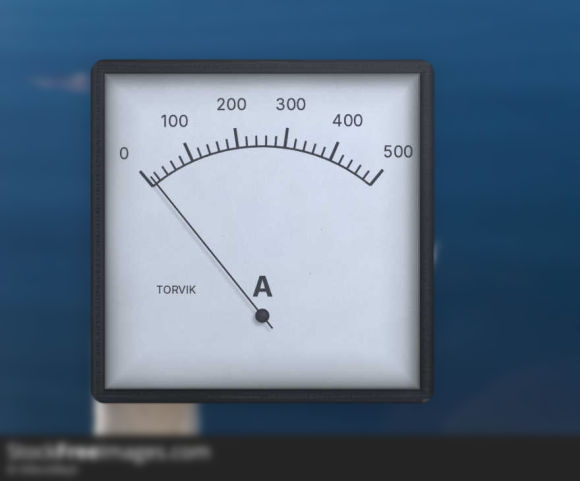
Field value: 10 A
